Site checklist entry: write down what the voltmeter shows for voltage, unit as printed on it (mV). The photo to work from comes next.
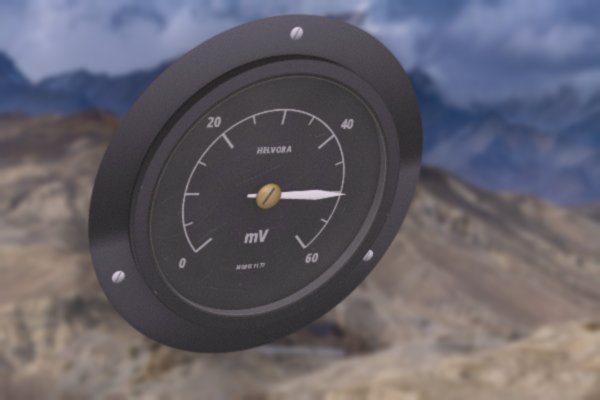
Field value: 50 mV
